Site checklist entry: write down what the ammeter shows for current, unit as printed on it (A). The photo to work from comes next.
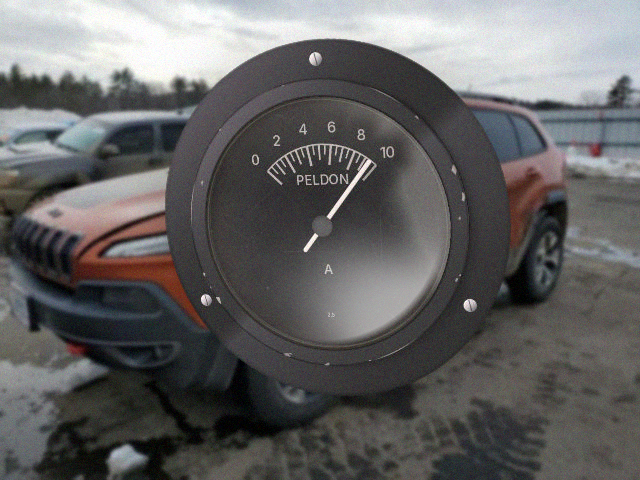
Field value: 9.5 A
